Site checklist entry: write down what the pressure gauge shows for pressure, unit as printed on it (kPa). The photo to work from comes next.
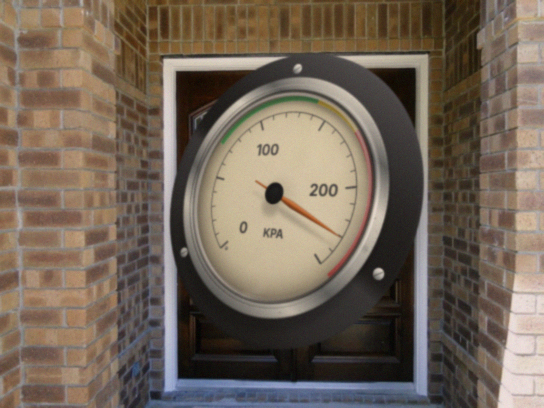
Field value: 230 kPa
